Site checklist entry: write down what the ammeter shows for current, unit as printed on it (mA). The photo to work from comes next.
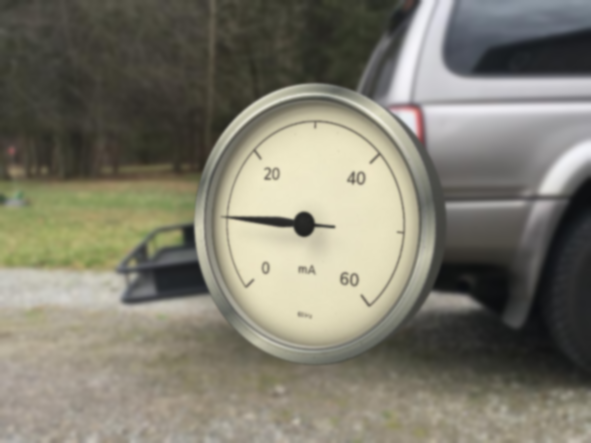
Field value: 10 mA
